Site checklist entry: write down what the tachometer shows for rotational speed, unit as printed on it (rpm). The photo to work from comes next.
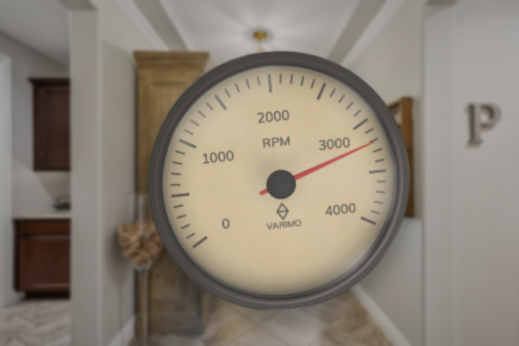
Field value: 3200 rpm
